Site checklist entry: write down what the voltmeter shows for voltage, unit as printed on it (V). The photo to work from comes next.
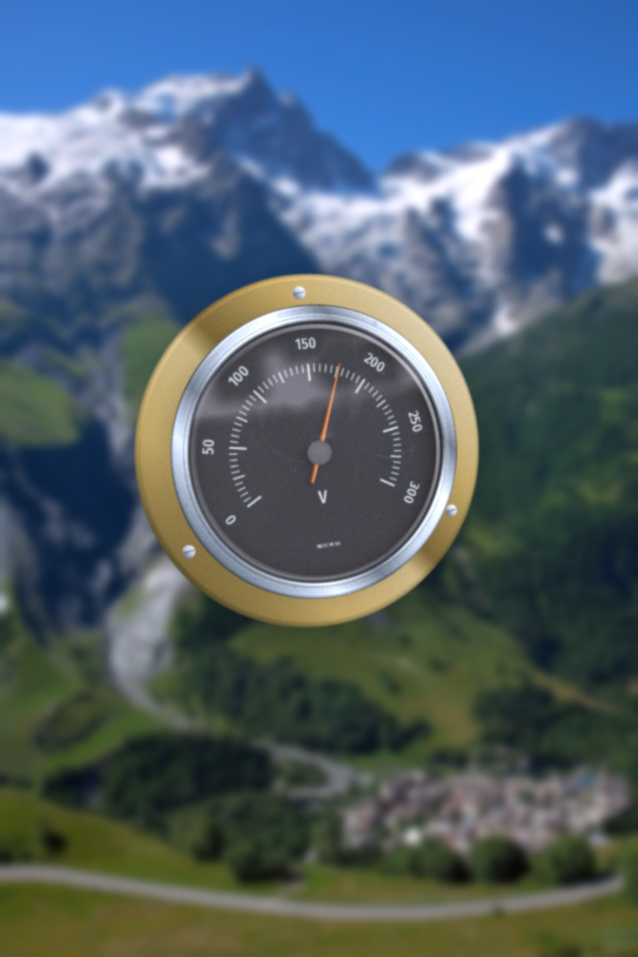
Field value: 175 V
